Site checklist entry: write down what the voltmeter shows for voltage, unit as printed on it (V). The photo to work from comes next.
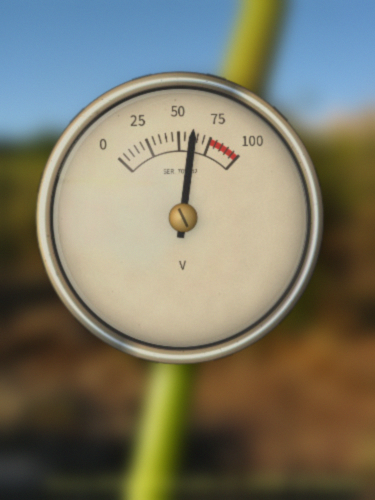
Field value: 60 V
